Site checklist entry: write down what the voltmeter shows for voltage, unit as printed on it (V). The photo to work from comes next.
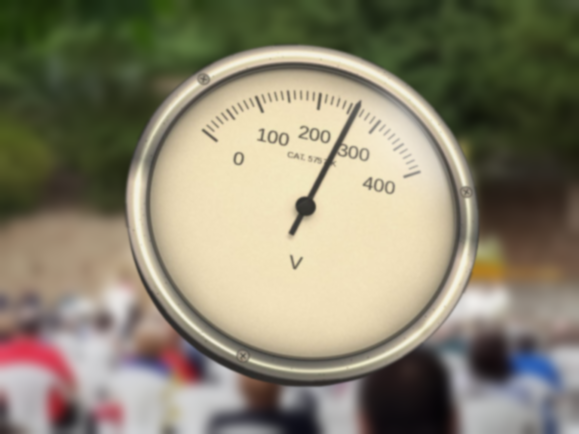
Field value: 260 V
